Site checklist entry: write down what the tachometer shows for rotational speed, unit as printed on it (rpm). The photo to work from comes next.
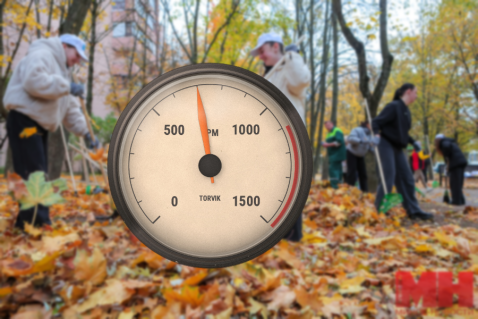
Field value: 700 rpm
